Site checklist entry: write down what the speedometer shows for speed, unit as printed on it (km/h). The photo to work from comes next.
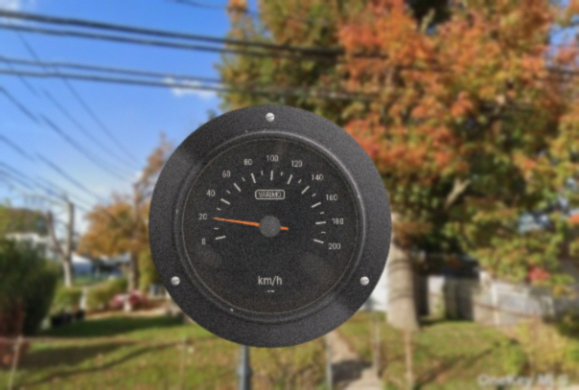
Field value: 20 km/h
